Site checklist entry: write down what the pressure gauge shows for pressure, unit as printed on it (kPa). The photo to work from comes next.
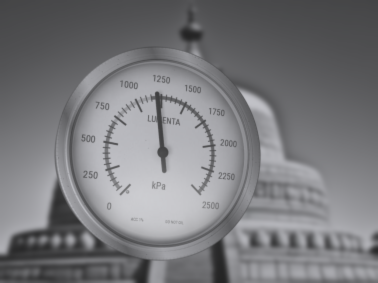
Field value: 1200 kPa
